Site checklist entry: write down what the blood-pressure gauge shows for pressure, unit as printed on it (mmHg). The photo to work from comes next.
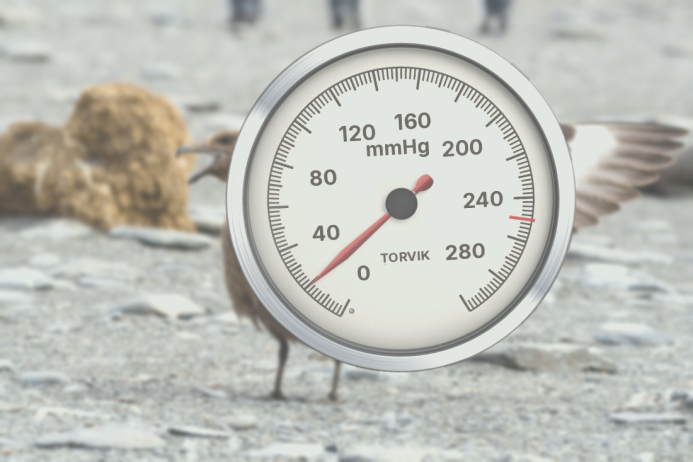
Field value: 20 mmHg
